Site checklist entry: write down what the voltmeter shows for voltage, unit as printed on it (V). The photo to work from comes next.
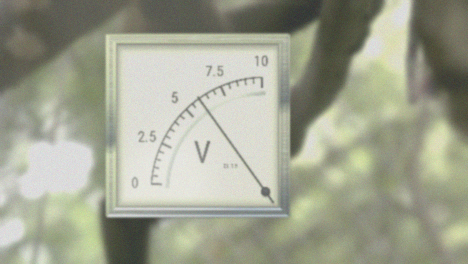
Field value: 6 V
